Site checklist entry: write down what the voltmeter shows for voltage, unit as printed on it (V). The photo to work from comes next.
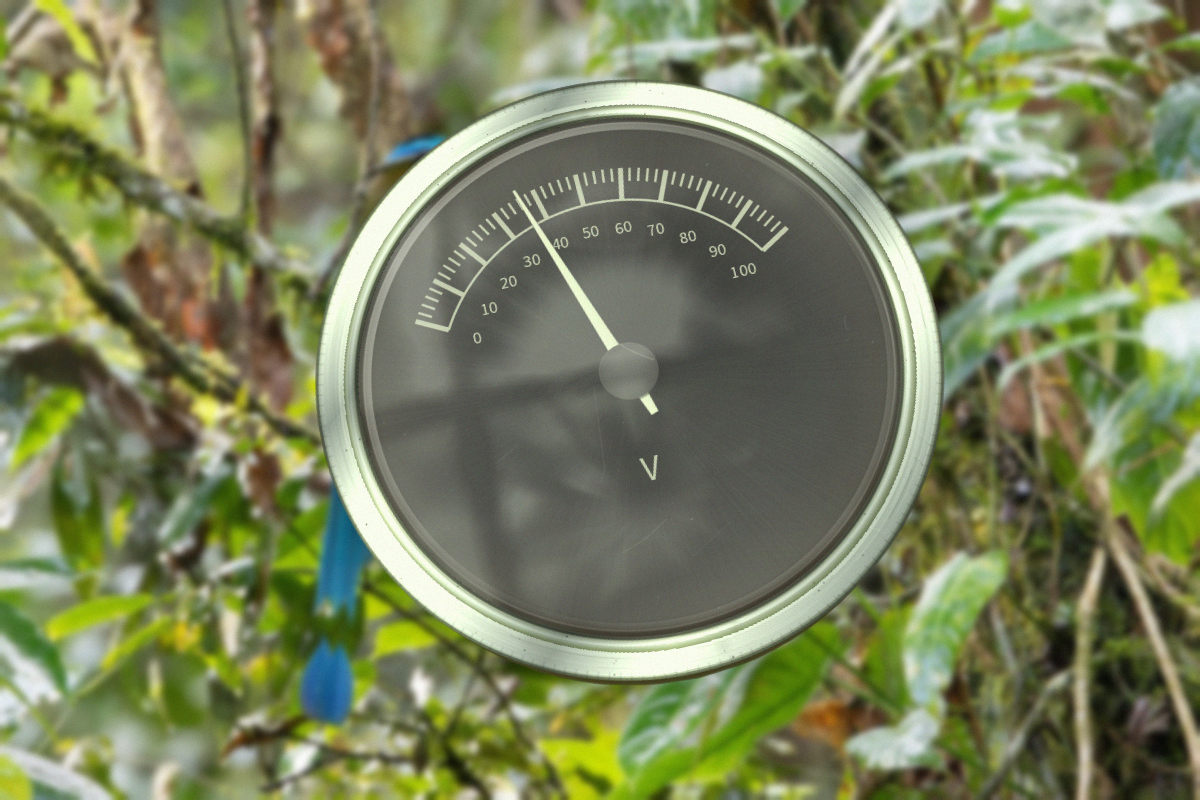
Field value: 36 V
